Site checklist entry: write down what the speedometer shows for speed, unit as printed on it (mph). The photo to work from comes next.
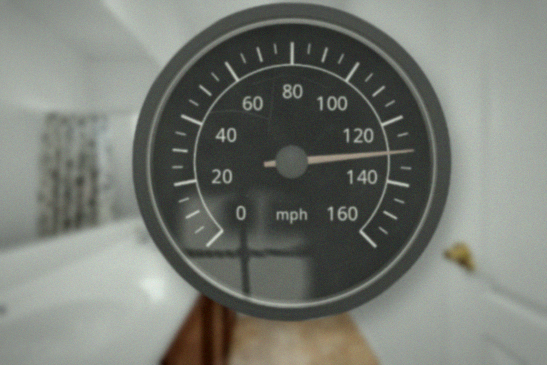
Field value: 130 mph
